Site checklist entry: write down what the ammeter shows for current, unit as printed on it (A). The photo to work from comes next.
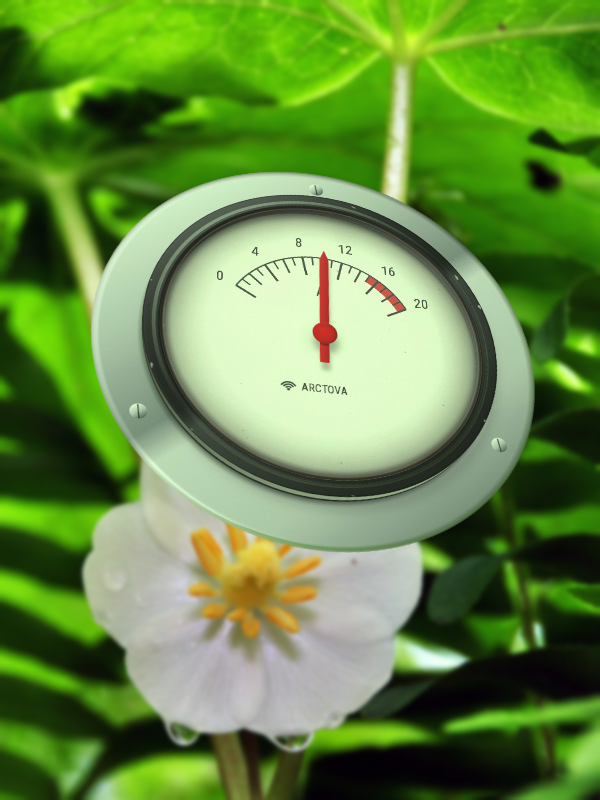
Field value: 10 A
